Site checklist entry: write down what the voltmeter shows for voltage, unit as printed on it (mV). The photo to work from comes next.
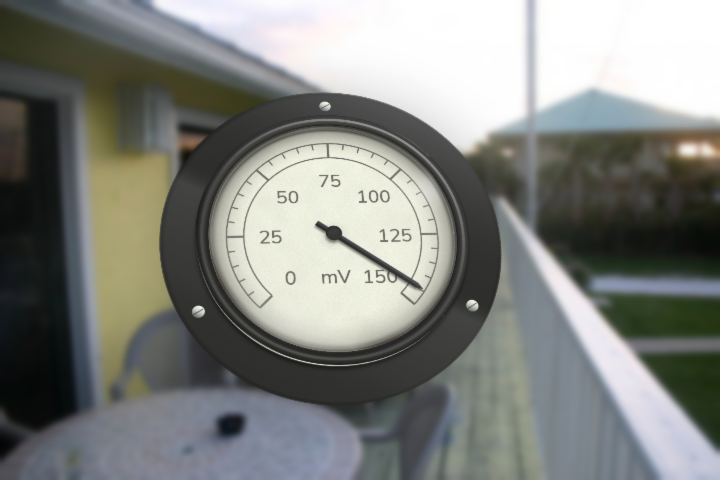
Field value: 145 mV
